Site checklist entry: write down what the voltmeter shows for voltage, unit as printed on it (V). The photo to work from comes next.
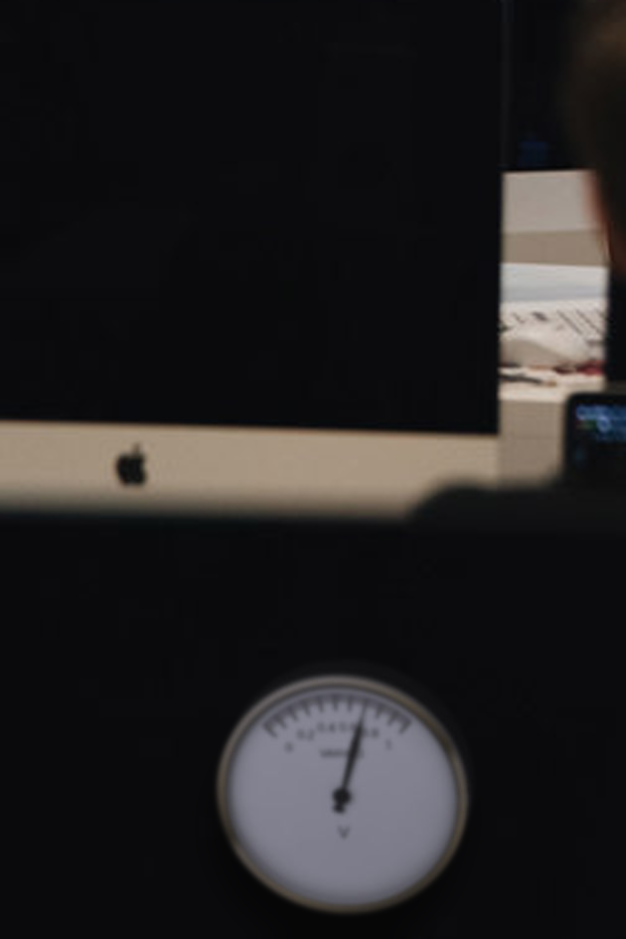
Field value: 0.7 V
